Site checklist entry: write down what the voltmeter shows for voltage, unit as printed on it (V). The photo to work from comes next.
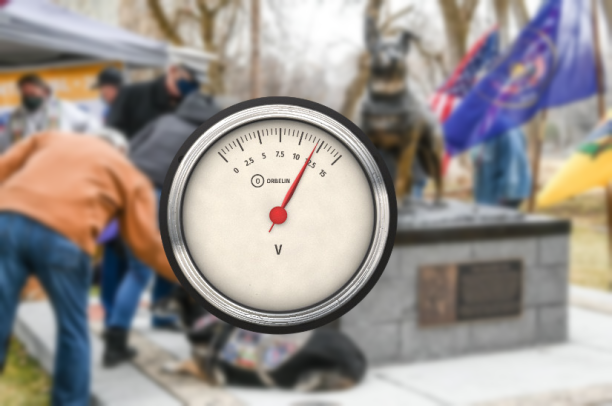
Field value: 12 V
